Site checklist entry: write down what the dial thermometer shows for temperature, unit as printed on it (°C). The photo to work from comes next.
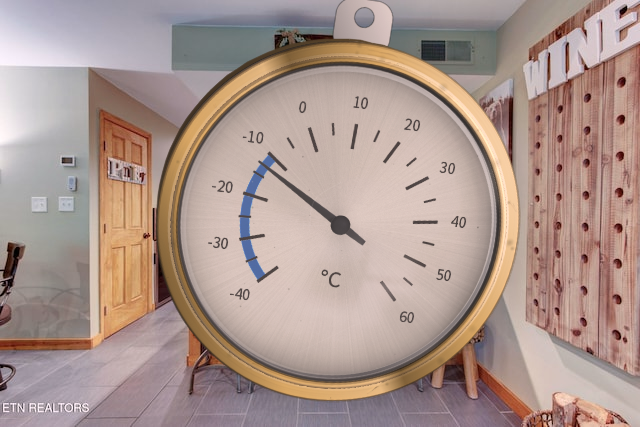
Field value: -12.5 °C
